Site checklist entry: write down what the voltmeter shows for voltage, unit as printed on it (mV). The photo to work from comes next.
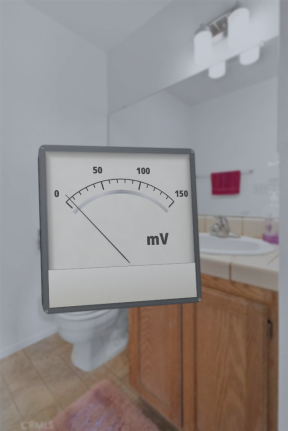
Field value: 5 mV
